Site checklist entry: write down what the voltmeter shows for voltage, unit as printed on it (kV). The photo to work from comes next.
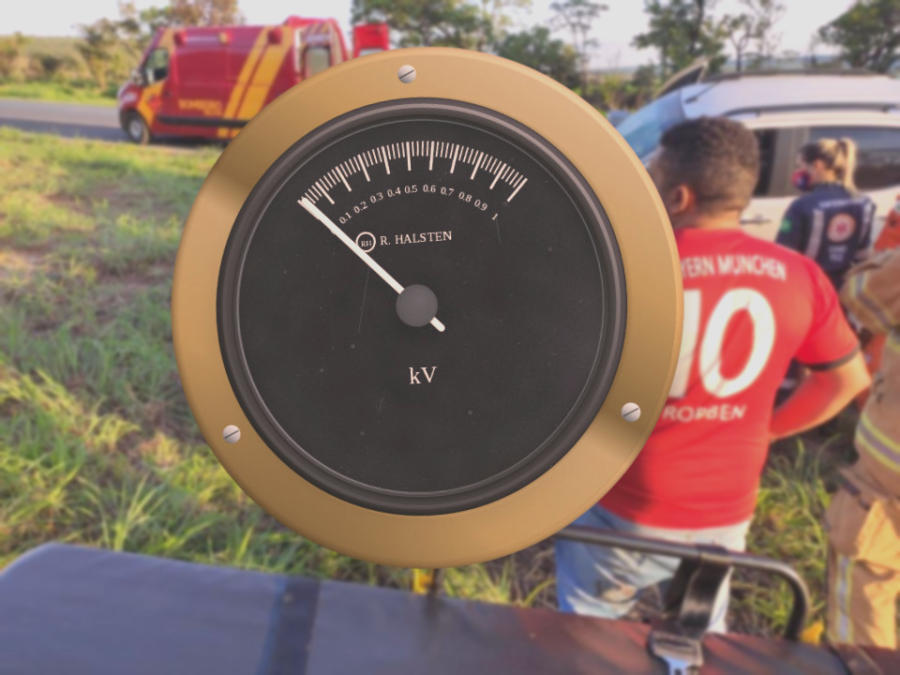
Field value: 0.02 kV
